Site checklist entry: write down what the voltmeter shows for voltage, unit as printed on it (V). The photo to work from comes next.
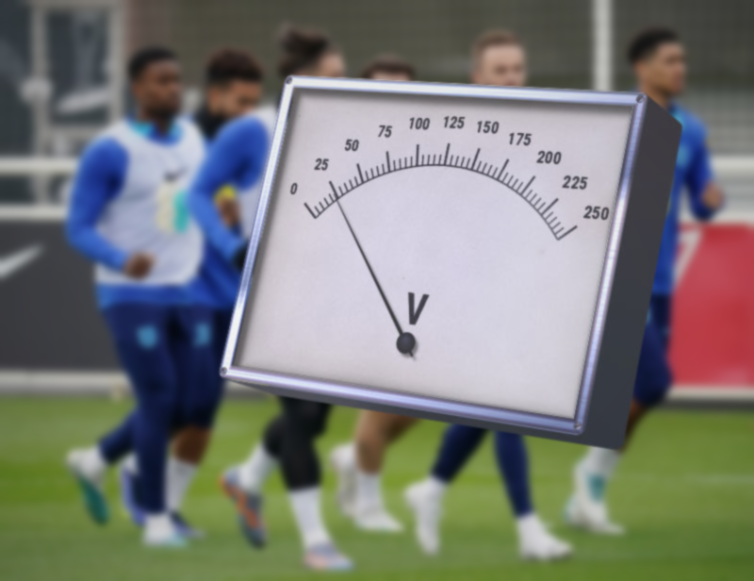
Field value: 25 V
